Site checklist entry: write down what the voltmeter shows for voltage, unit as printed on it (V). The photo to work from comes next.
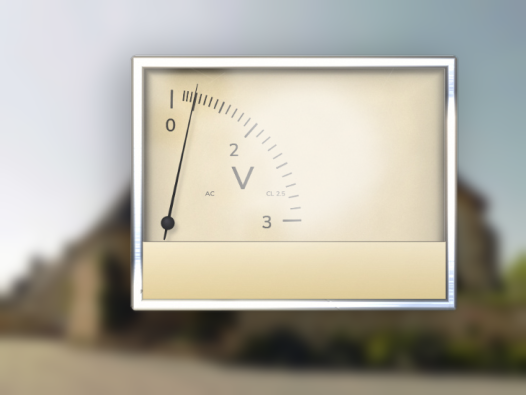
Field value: 1 V
